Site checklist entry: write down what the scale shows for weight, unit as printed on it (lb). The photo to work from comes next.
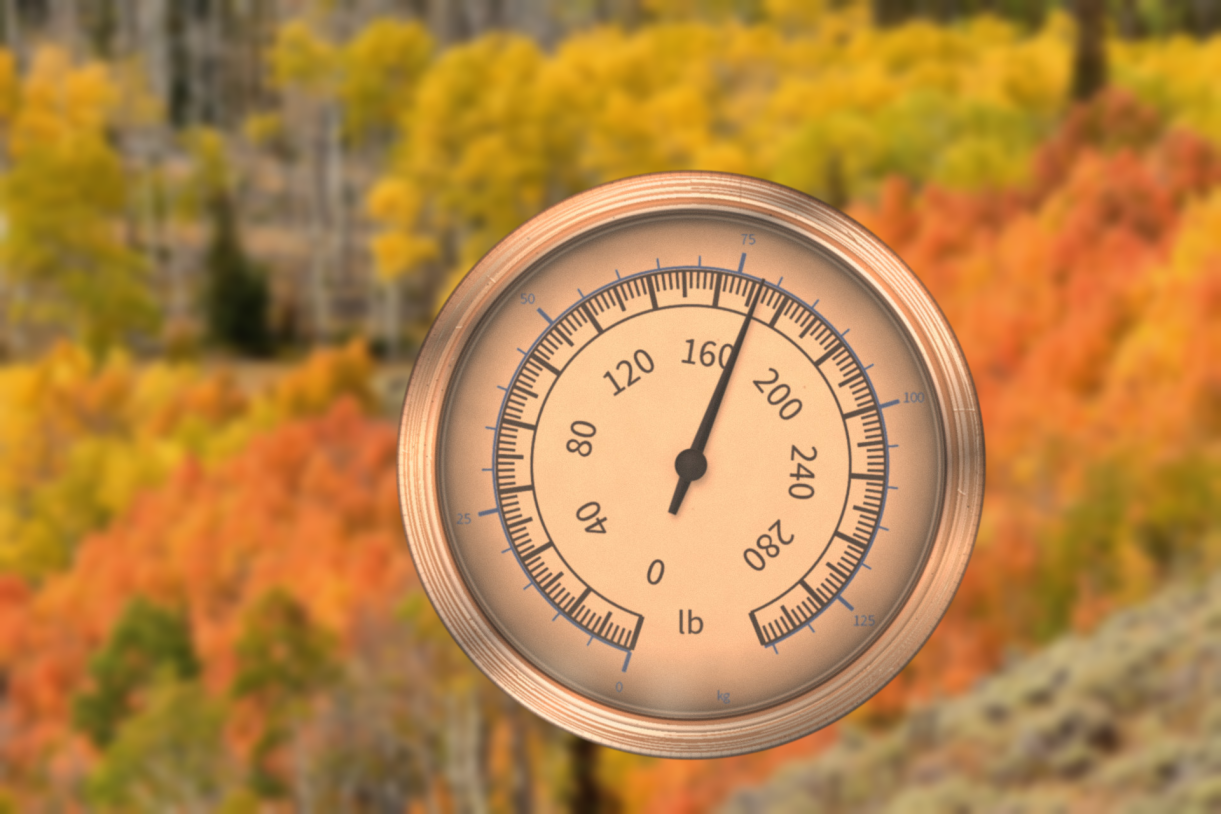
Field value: 172 lb
